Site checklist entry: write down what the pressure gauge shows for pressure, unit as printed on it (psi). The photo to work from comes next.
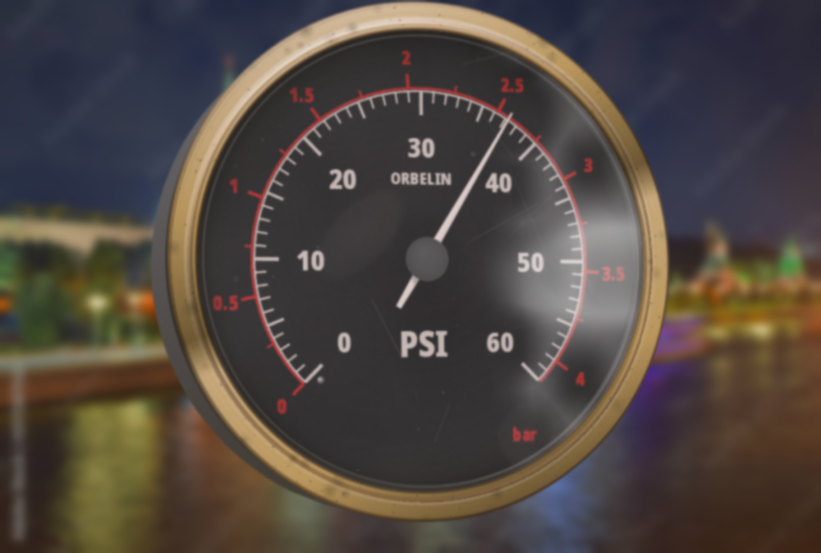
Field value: 37 psi
